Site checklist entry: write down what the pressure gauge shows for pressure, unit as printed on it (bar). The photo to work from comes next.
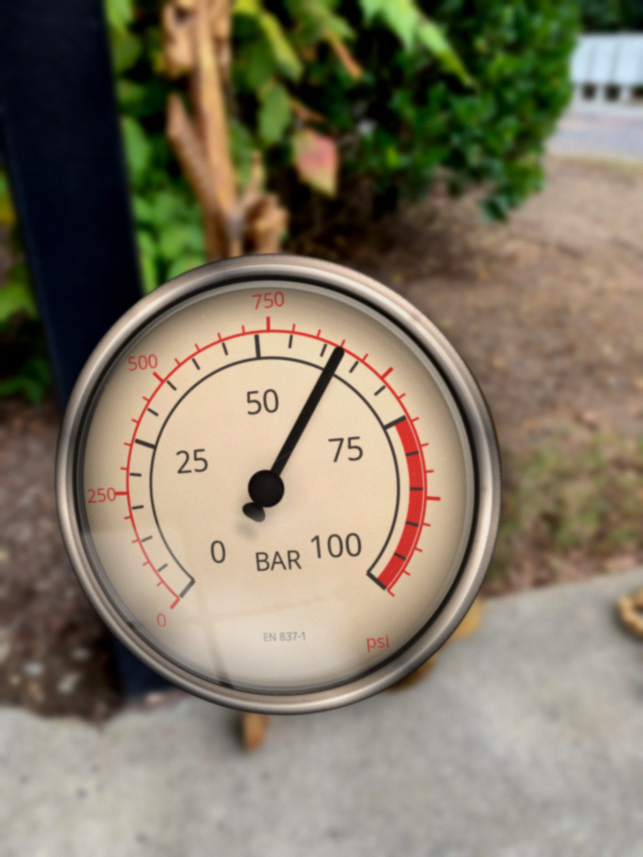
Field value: 62.5 bar
